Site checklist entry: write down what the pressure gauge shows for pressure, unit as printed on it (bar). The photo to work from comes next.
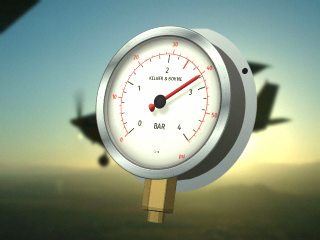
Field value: 2.8 bar
